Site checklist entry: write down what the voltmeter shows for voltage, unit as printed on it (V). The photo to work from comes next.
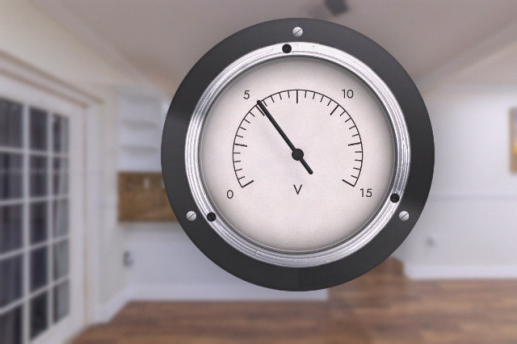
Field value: 5.25 V
